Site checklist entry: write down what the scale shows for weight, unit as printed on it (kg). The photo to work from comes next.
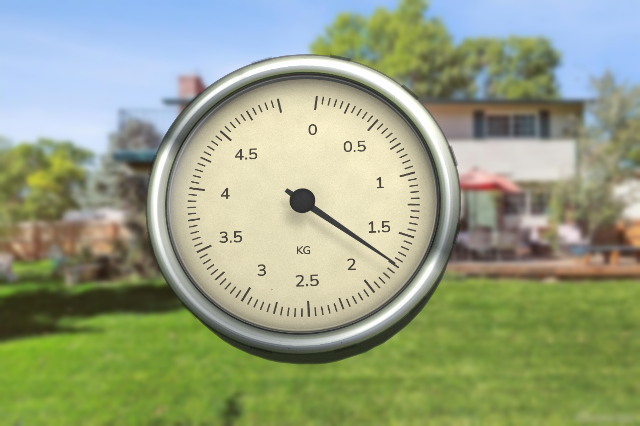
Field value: 1.75 kg
